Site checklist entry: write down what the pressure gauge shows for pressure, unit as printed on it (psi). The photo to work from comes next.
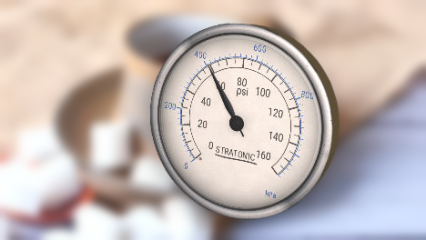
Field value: 60 psi
